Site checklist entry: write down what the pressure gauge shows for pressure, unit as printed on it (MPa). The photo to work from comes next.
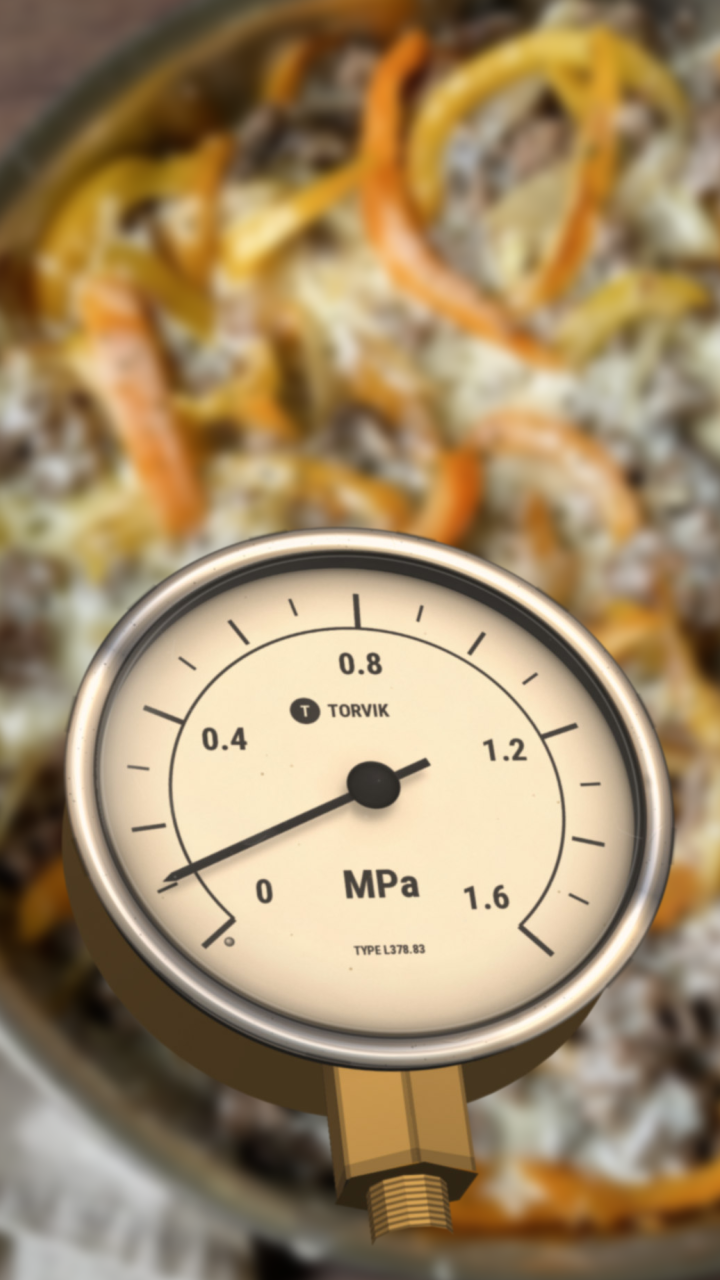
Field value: 0.1 MPa
